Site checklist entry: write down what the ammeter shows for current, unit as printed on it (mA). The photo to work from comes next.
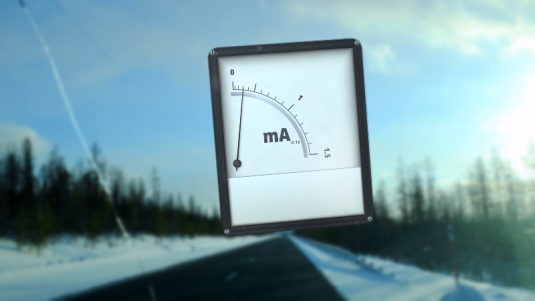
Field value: 0.3 mA
